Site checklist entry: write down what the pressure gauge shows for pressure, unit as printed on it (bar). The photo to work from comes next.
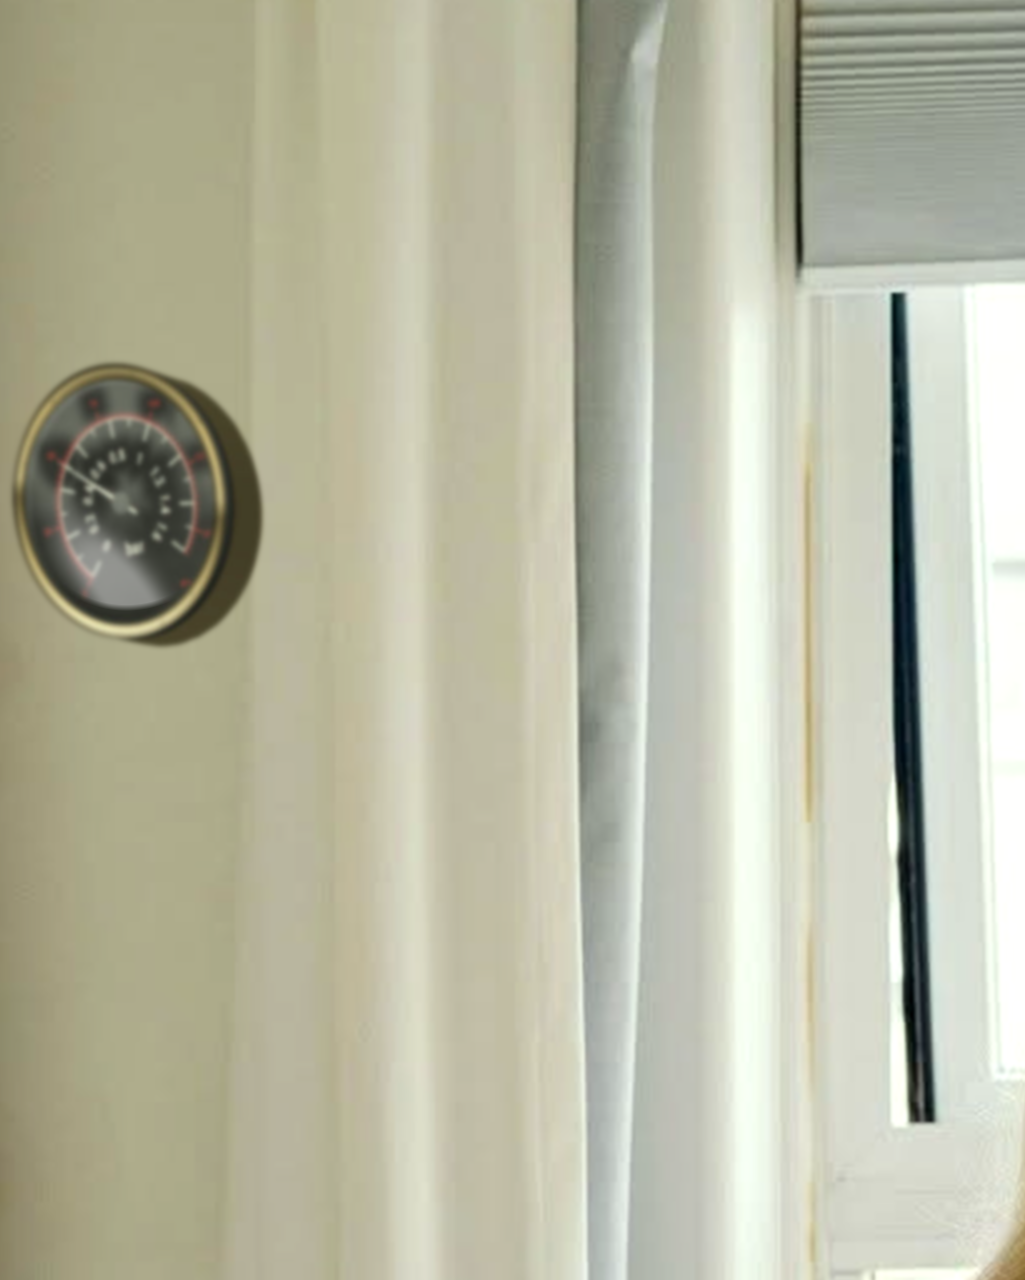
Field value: 0.5 bar
